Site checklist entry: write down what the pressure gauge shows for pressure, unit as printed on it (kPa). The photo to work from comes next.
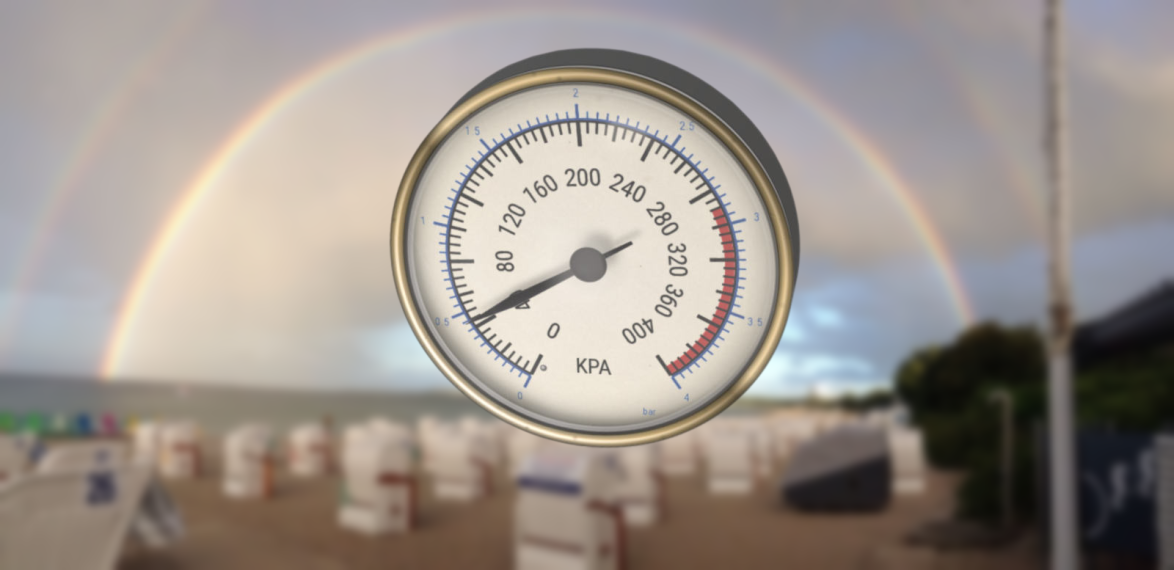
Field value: 45 kPa
